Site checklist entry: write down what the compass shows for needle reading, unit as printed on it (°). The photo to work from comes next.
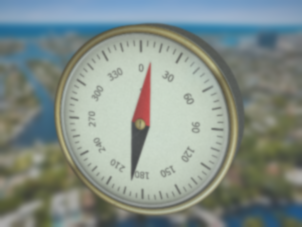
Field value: 10 °
